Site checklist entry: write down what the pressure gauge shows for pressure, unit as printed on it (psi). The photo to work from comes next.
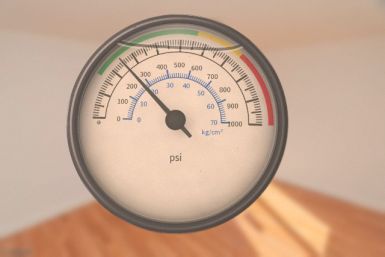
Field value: 250 psi
